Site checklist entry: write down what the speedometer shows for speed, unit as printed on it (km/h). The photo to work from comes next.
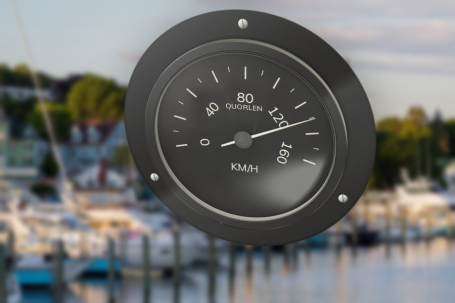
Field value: 130 km/h
